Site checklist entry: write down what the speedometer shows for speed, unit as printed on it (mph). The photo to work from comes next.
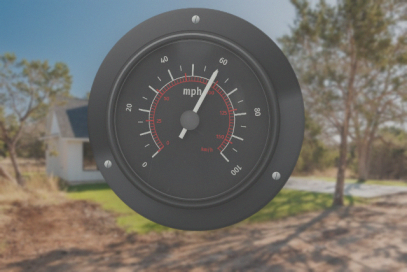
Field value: 60 mph
